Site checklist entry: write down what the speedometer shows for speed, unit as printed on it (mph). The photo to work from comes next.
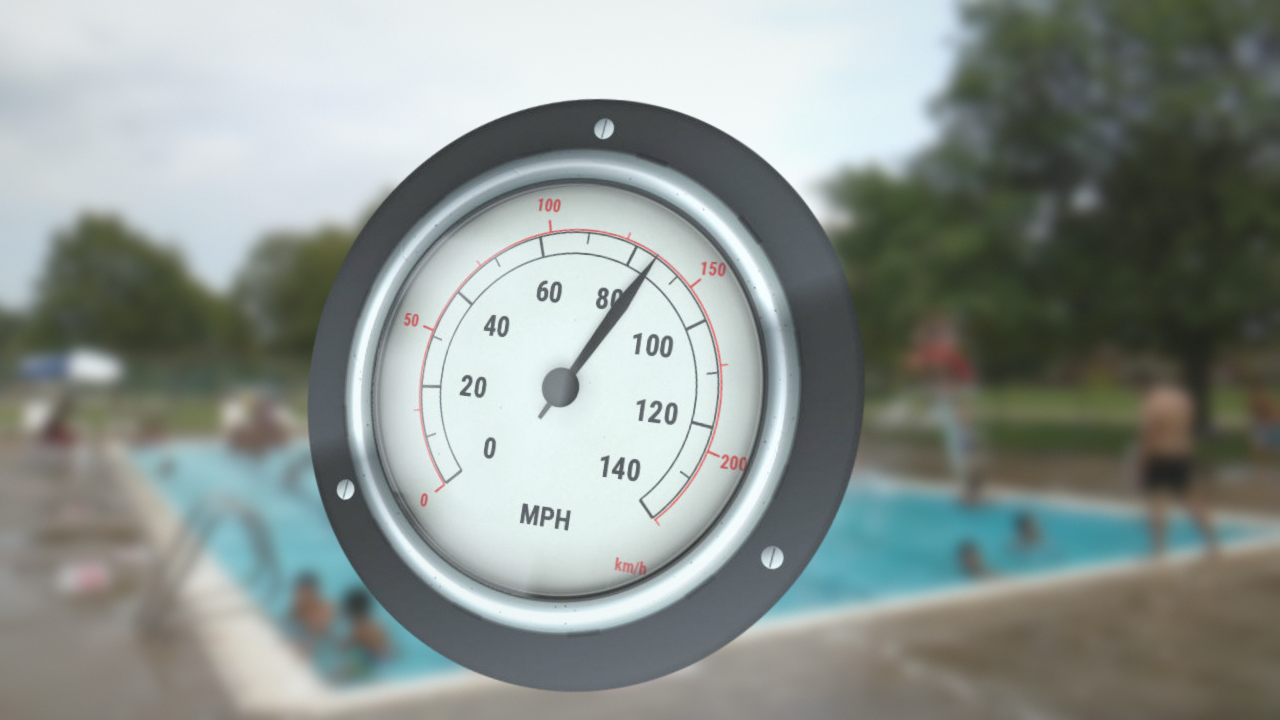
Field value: 85 mph
